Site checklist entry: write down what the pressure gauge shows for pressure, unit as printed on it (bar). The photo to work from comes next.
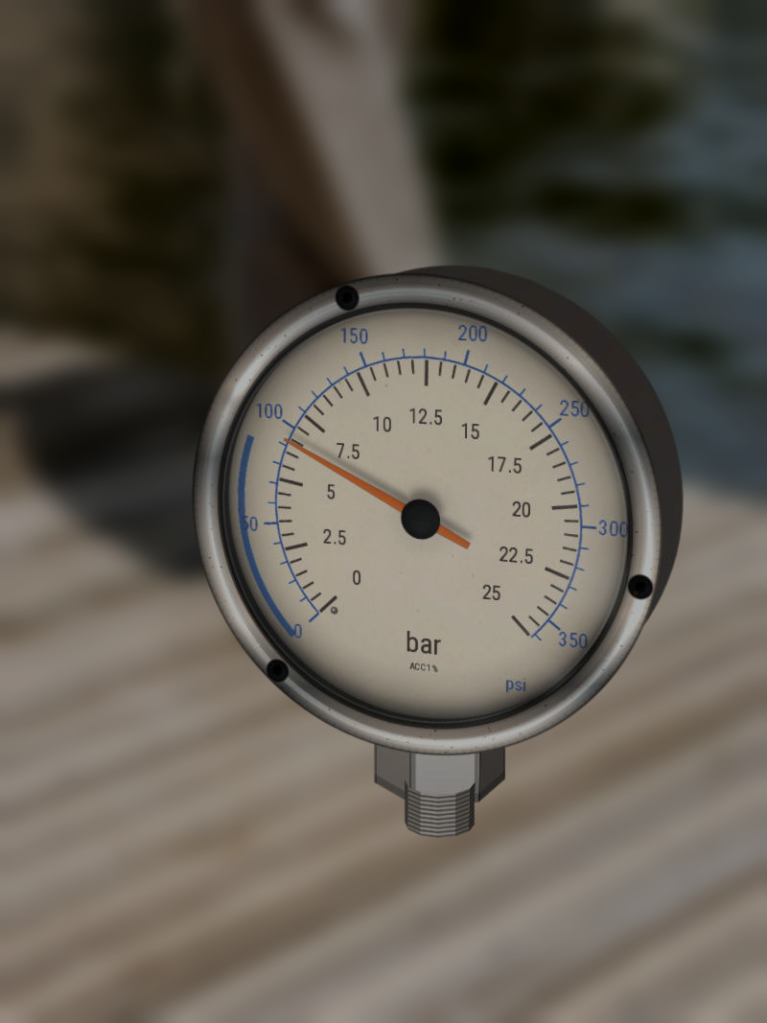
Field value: 6.5 bar
